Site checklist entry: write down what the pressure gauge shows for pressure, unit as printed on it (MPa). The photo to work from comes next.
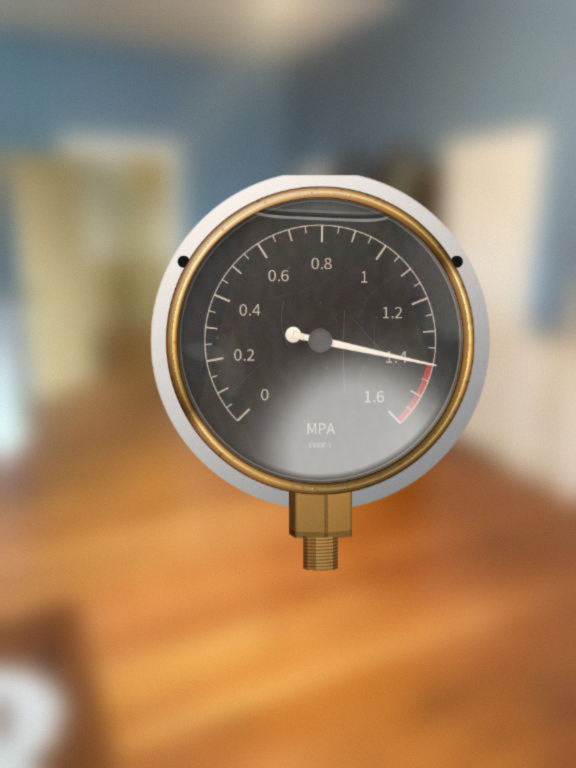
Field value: 1.4 MPa
